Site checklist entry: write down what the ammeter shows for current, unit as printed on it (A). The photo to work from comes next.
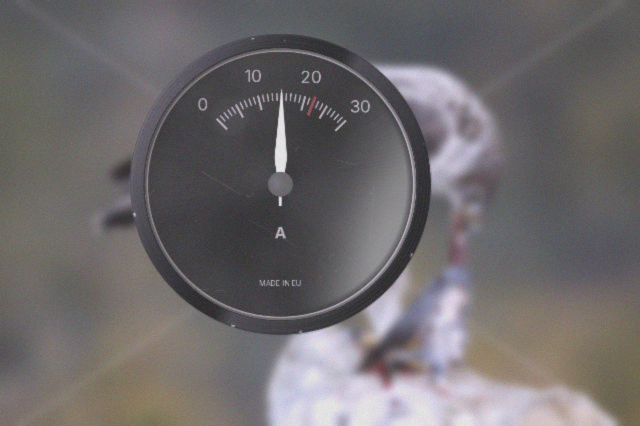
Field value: 15 A
